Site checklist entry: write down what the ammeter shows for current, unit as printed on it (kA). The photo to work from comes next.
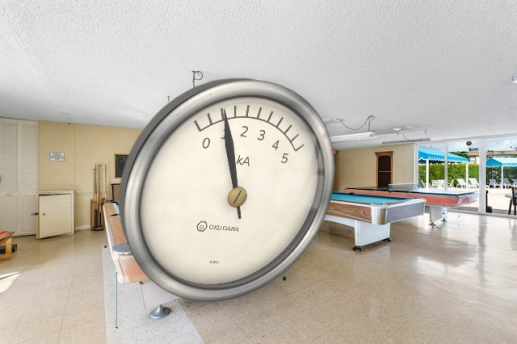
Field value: 1 kA
